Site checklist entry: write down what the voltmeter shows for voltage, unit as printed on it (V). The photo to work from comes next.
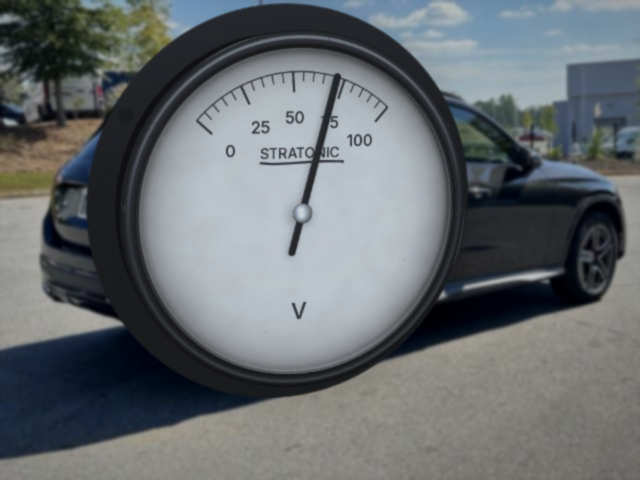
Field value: 70 V
